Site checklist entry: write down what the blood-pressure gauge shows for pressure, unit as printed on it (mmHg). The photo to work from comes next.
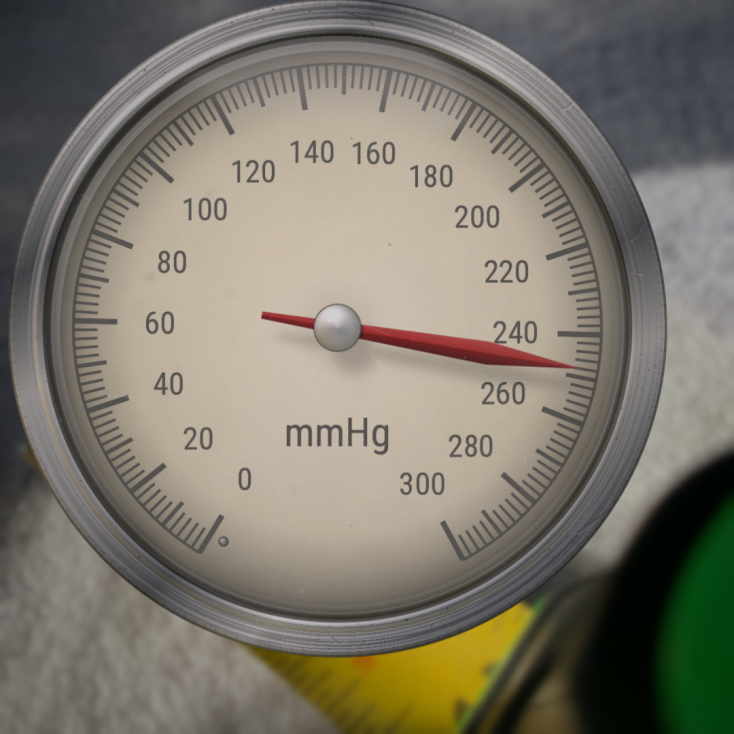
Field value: 248 mmHg
